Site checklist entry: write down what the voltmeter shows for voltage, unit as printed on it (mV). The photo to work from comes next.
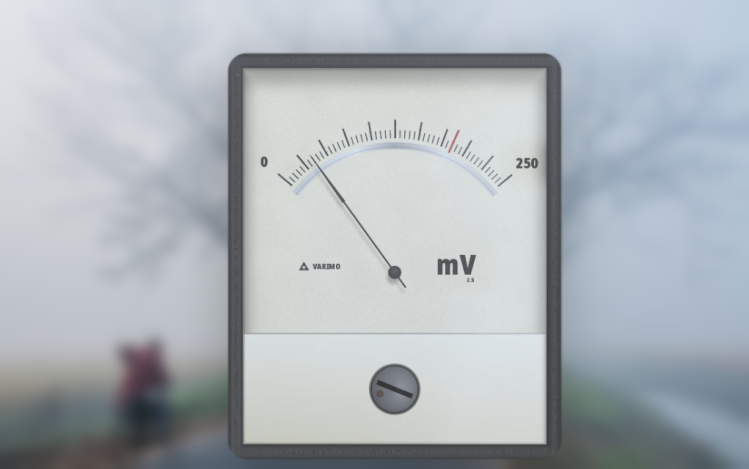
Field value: 35 mV
